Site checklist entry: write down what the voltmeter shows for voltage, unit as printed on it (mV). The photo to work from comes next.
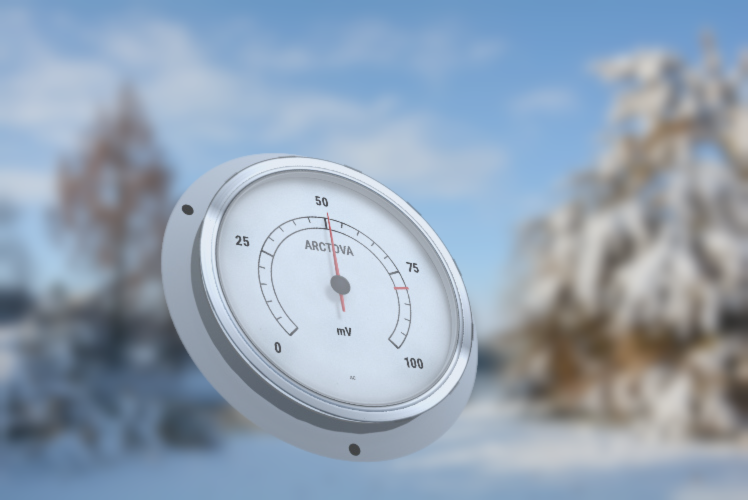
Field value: 50 mV
